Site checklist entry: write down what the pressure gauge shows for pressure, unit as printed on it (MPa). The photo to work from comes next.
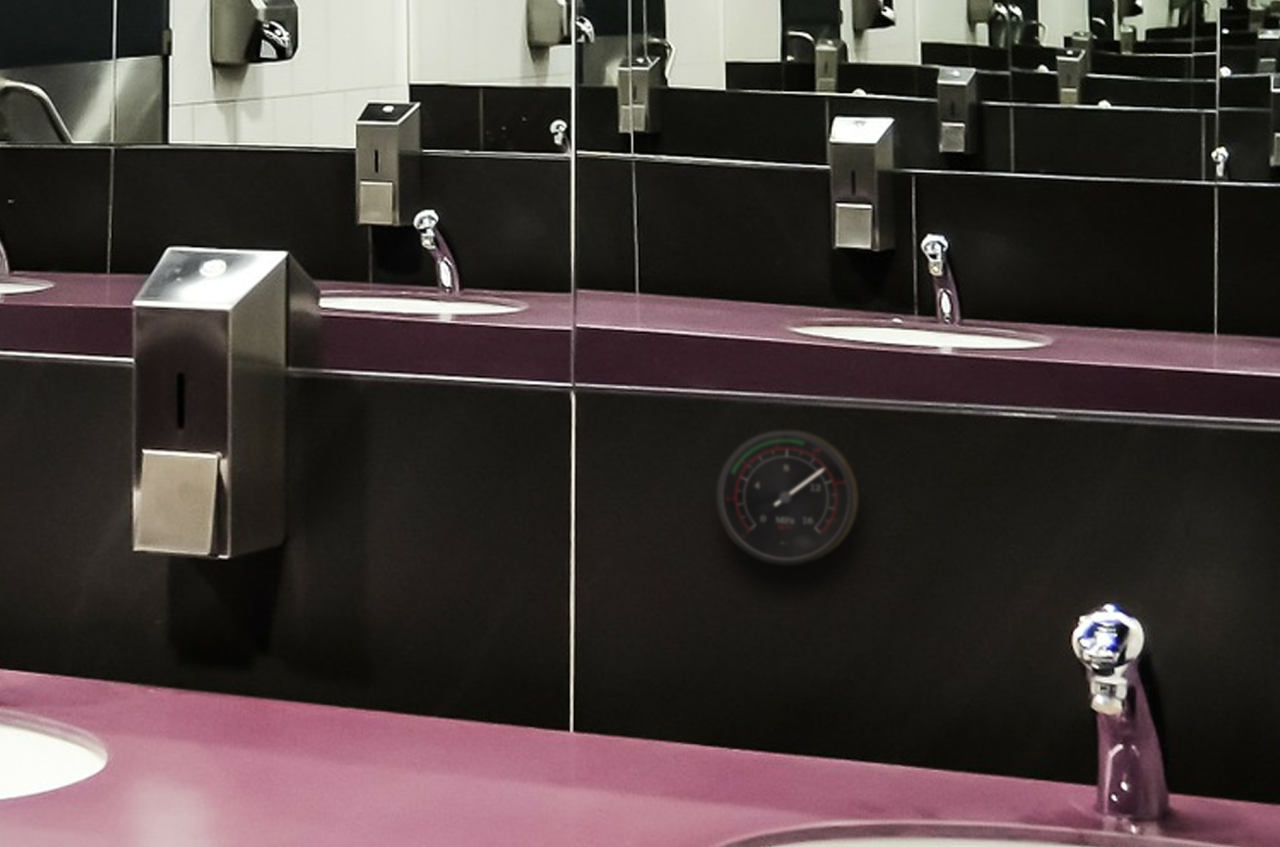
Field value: 11 MPa
